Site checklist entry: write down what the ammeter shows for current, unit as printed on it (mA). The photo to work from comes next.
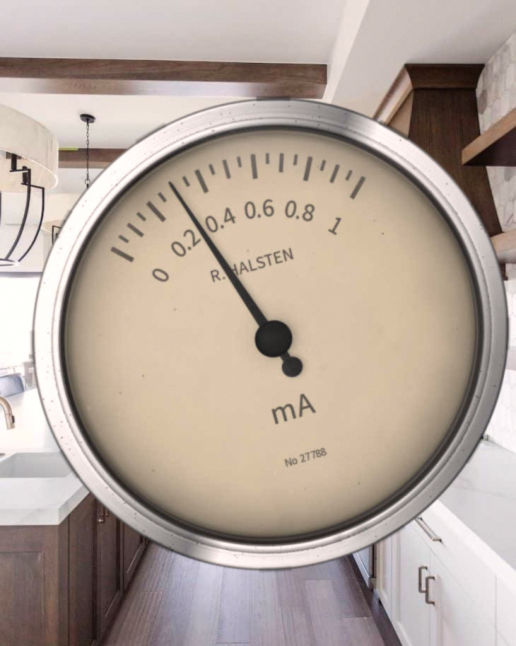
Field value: 0.3 mA
